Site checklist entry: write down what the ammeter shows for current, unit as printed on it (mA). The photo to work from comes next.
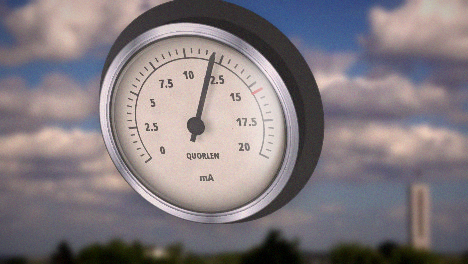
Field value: 12 mA
